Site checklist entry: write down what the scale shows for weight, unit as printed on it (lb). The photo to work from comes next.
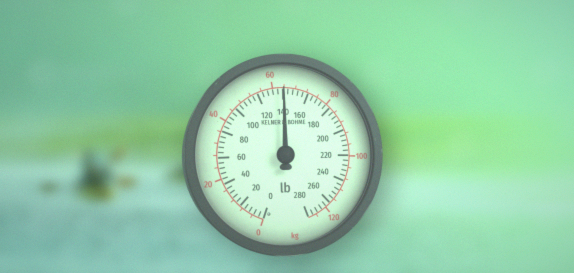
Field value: 140 lb
